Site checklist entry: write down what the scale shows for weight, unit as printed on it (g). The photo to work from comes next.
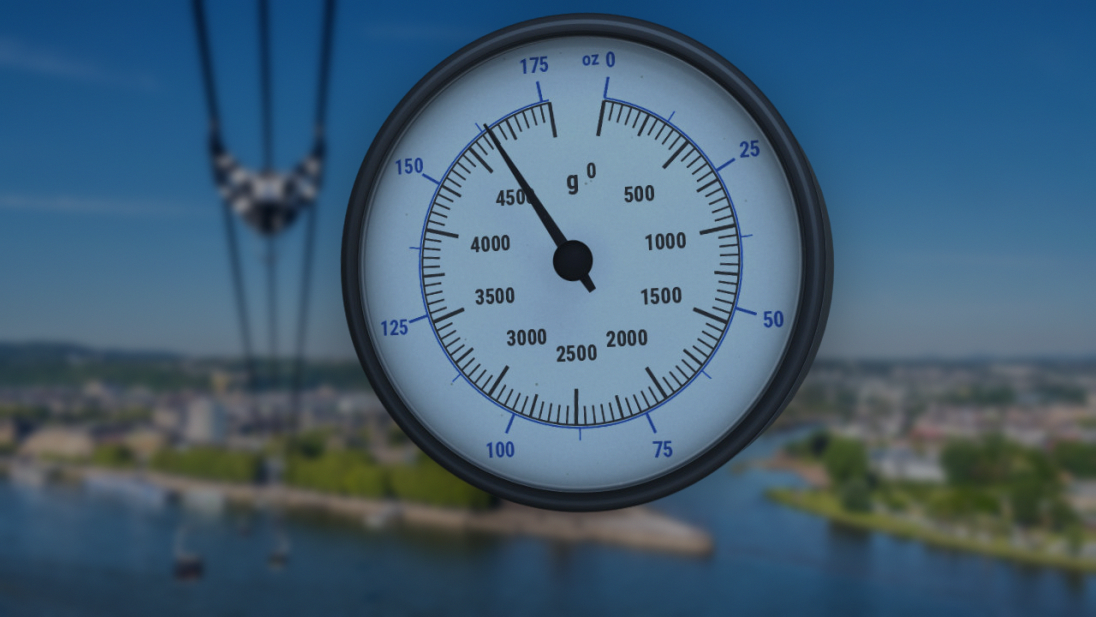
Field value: 4650 g
